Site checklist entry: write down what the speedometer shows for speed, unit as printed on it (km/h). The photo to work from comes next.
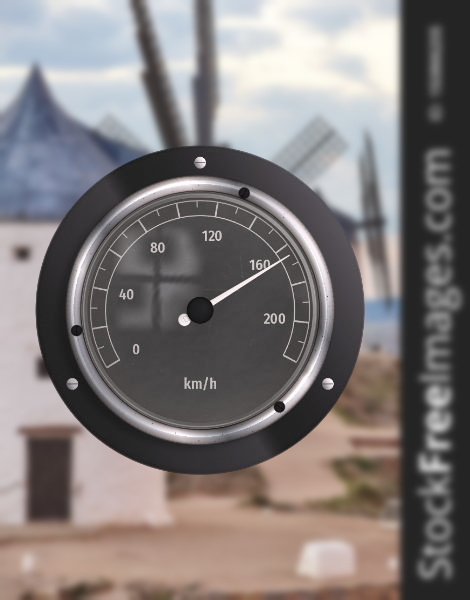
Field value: 165 km/h
